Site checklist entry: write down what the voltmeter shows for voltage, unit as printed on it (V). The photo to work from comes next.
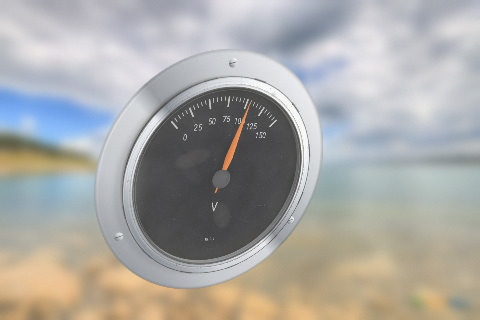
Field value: 100 V
